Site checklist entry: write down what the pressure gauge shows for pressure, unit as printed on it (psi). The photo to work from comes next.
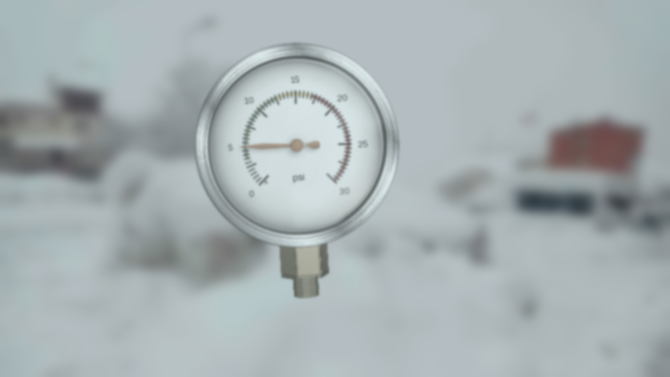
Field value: 5 psi
